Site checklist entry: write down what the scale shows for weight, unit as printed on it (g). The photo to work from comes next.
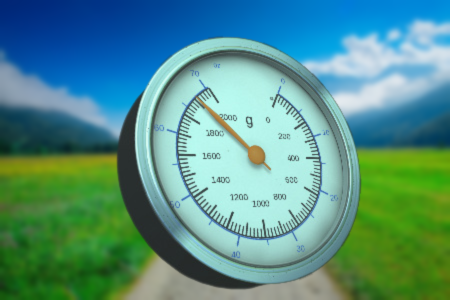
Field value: 1900 g
